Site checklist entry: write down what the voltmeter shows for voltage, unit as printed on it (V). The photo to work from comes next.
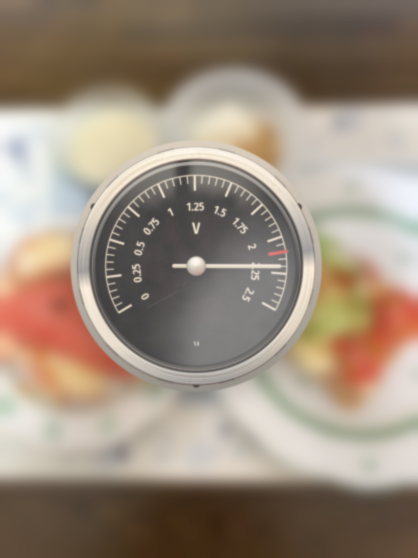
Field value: 2.2 V
